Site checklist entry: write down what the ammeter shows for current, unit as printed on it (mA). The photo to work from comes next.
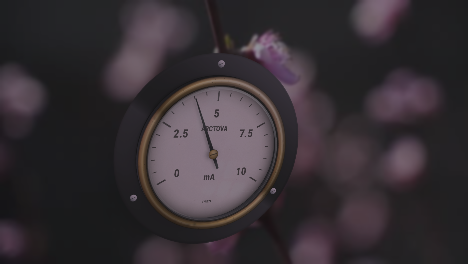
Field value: 4 mA
